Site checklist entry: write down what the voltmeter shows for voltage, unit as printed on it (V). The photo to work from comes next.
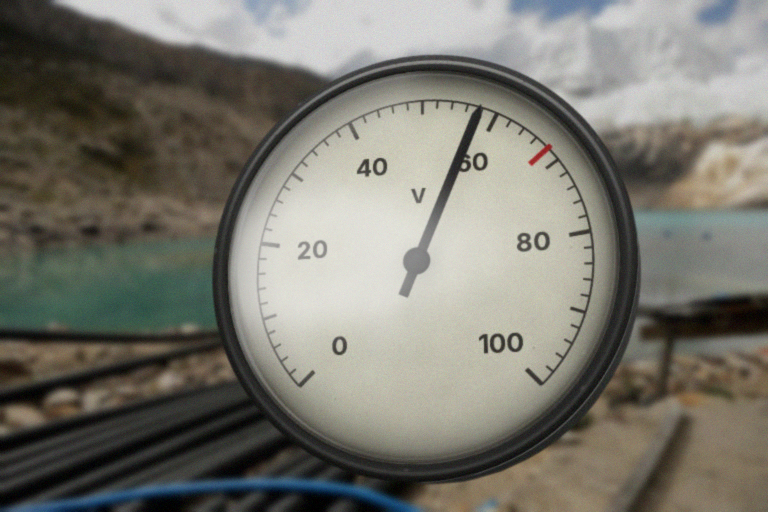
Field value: 58 V
